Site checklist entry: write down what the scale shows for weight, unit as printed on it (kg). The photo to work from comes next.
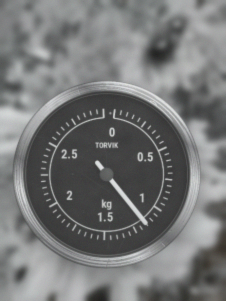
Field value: 1.15 kg
